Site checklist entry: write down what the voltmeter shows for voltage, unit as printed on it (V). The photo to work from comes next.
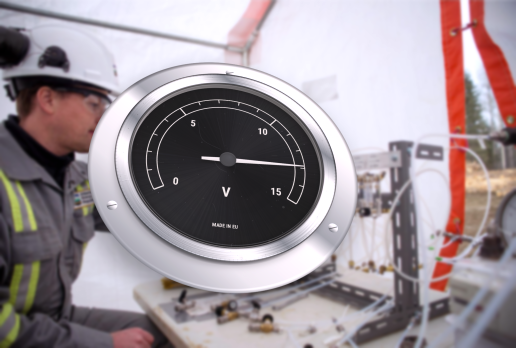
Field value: 13 V
